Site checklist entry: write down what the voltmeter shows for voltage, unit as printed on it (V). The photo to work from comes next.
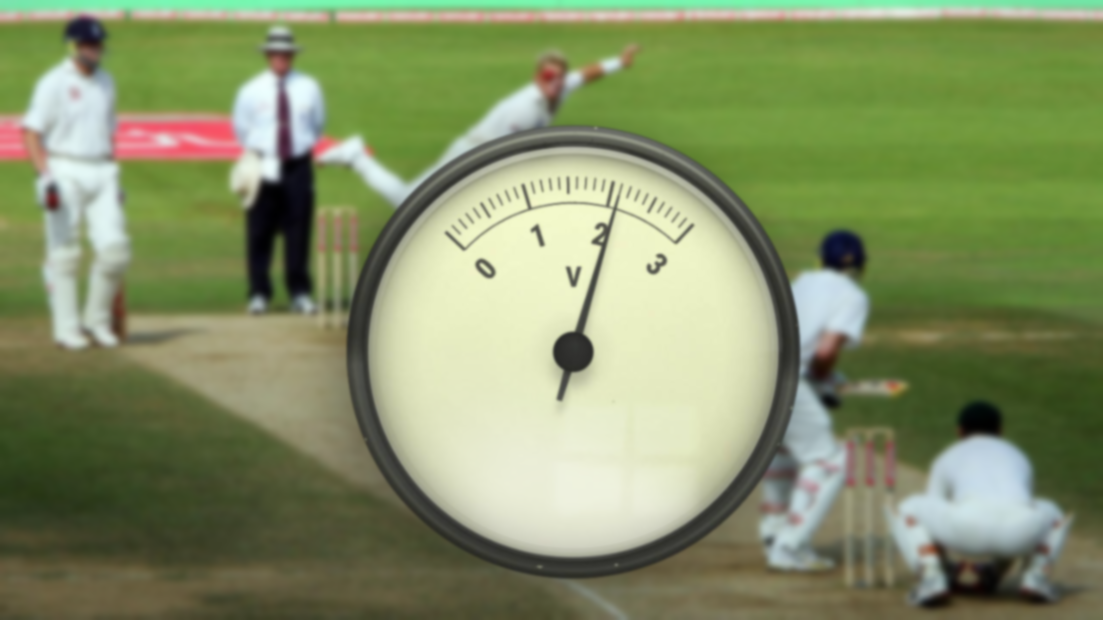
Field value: 2.1 V
